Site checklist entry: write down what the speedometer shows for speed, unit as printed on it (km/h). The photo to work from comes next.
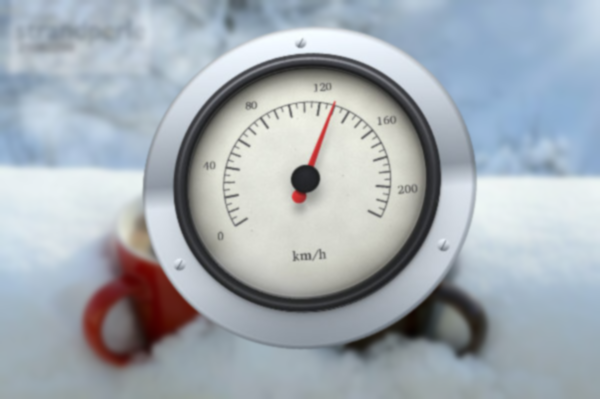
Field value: 130 km/h
